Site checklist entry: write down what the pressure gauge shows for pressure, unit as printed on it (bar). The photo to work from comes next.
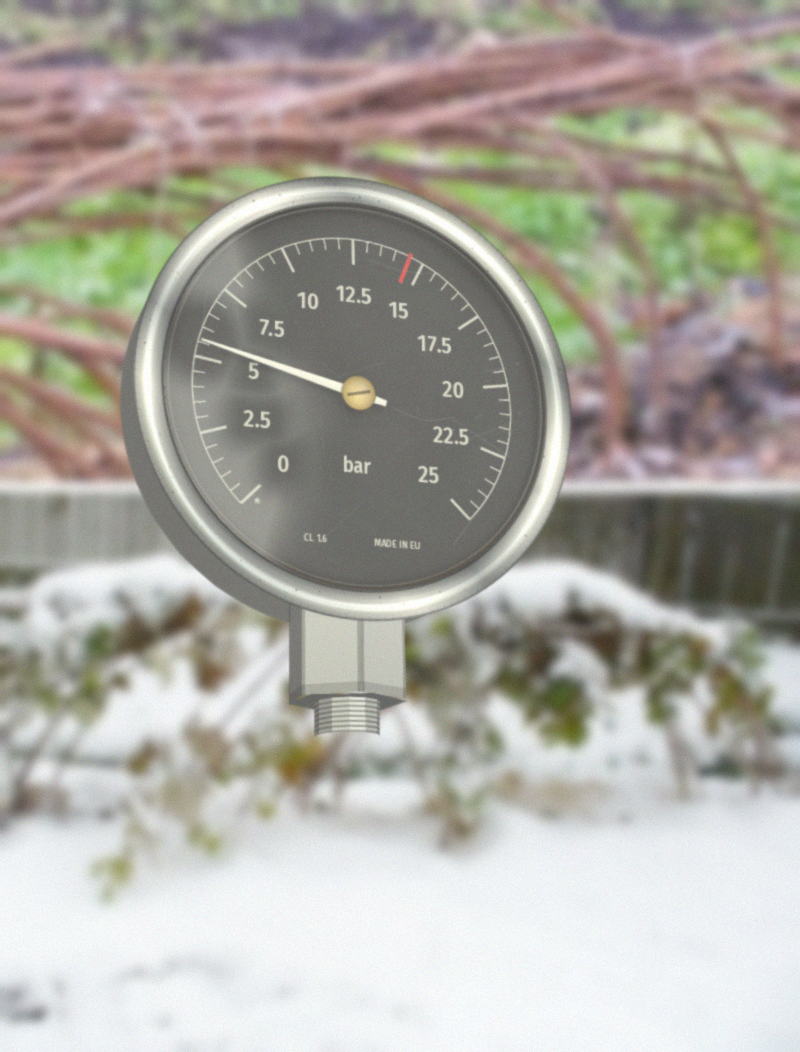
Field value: 5.5 bar
